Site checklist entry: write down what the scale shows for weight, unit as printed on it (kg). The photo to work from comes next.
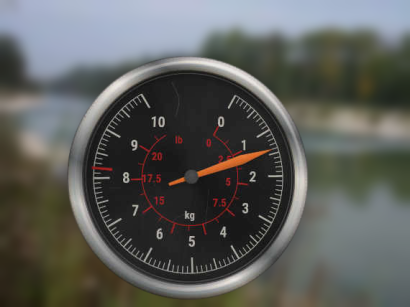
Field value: 1.4 kg
